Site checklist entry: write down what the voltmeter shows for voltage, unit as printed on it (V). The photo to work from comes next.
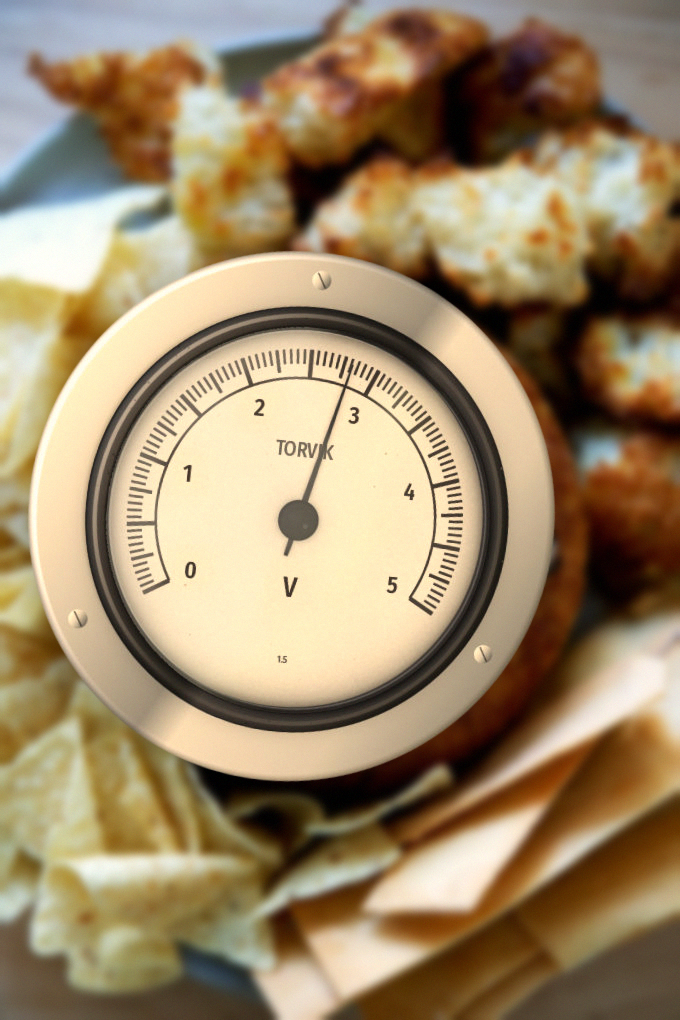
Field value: 2.8 V
